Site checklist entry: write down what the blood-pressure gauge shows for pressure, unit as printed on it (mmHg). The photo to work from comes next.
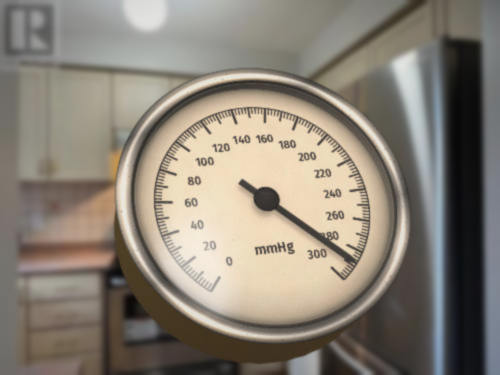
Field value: 290 mmHg
